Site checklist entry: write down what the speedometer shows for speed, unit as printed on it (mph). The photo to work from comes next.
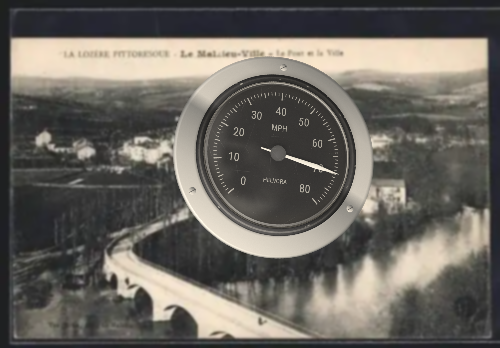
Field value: 70 mph
